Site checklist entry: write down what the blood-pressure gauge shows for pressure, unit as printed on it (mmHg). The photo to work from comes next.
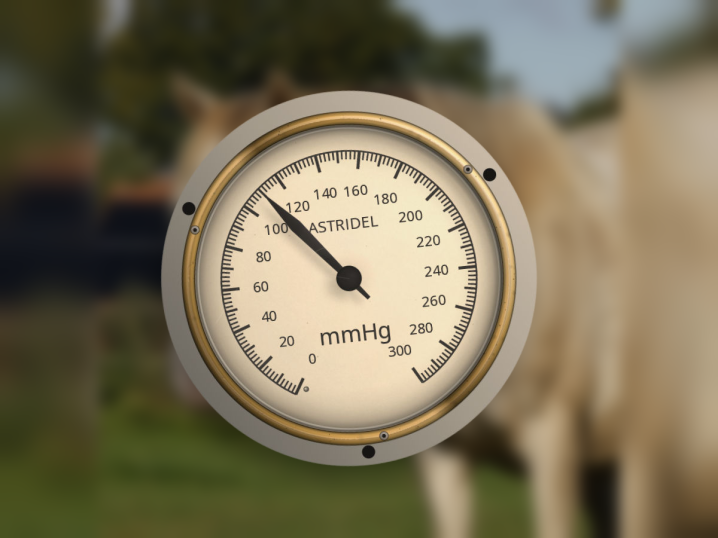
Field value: 110 mmHg
